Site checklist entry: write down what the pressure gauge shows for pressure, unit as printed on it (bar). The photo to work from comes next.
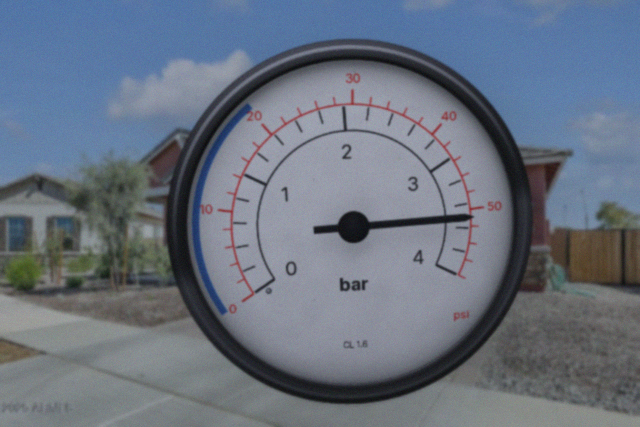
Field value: 3.5 bar
